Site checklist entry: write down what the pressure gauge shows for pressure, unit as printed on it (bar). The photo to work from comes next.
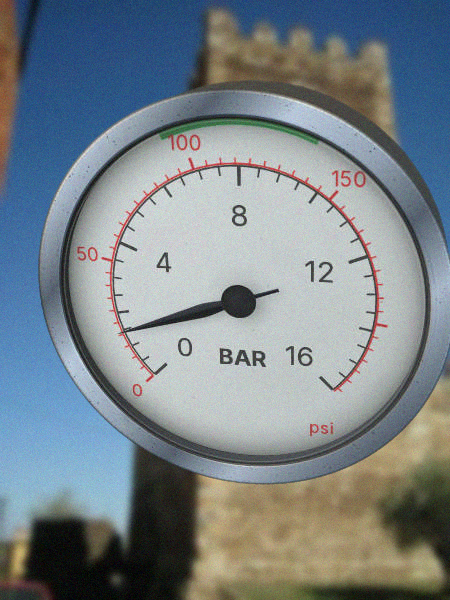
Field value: 1.5 bar
